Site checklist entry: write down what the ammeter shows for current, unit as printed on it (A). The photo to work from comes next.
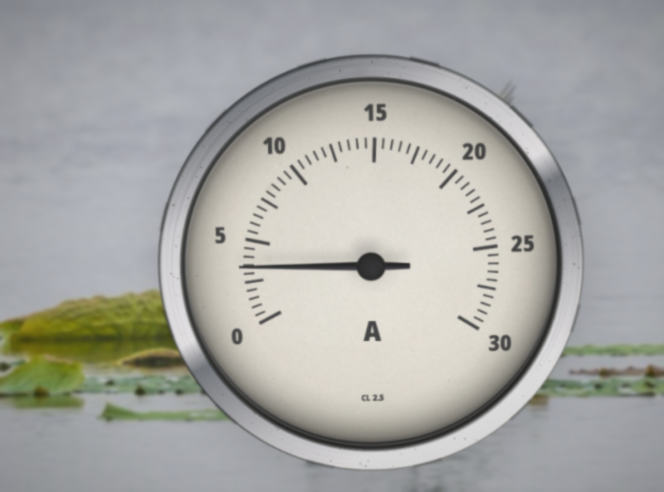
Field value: 3.5 A
